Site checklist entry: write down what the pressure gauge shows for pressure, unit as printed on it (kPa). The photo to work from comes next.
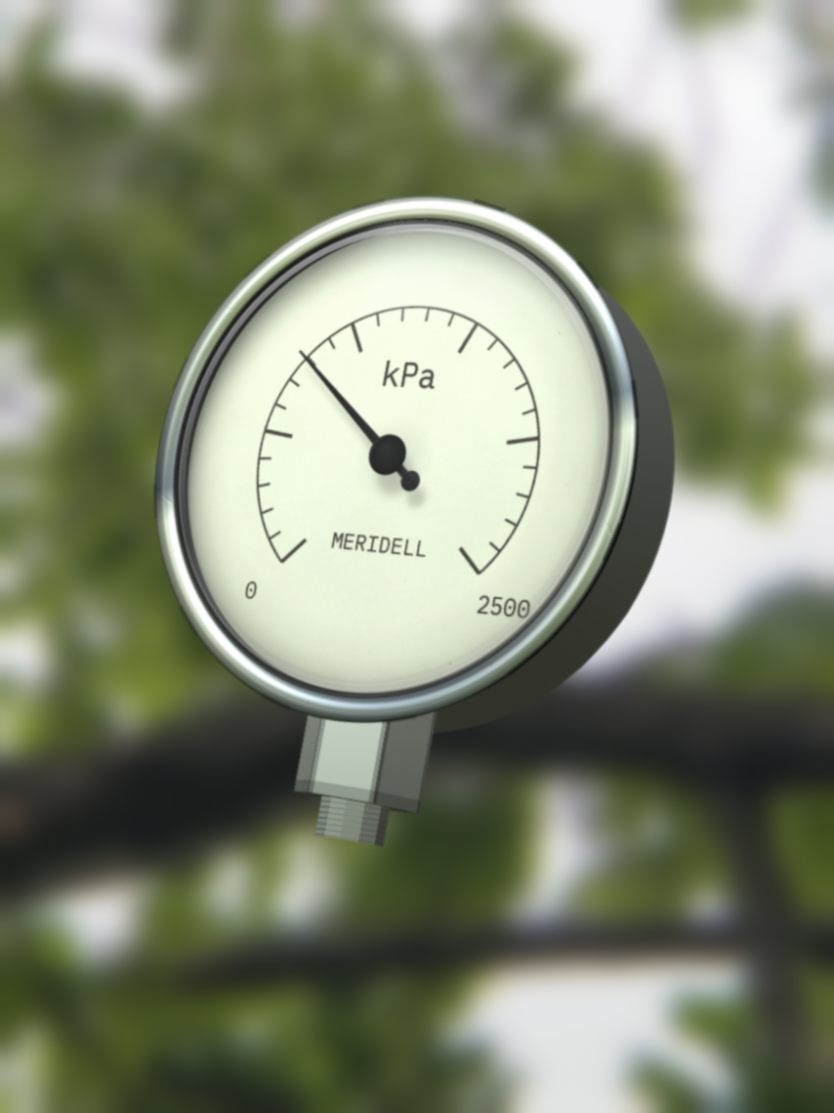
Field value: 800 kPa
